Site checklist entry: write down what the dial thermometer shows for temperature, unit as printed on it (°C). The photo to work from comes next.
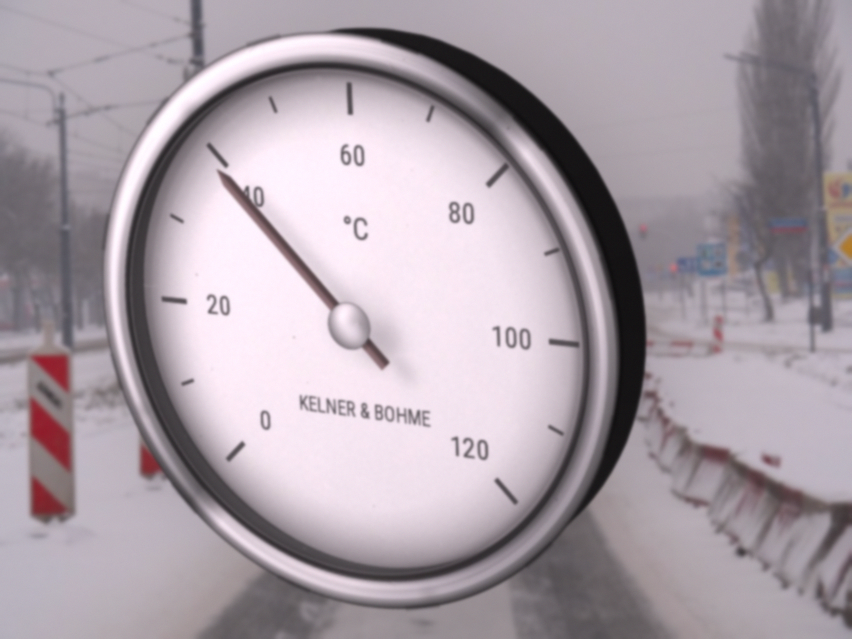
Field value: 40 °C
